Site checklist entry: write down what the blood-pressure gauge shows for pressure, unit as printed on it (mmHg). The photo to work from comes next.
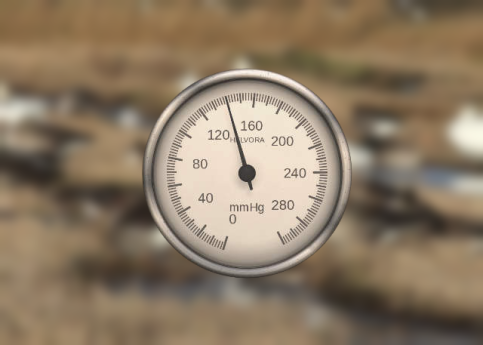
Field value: 140 mmHg
